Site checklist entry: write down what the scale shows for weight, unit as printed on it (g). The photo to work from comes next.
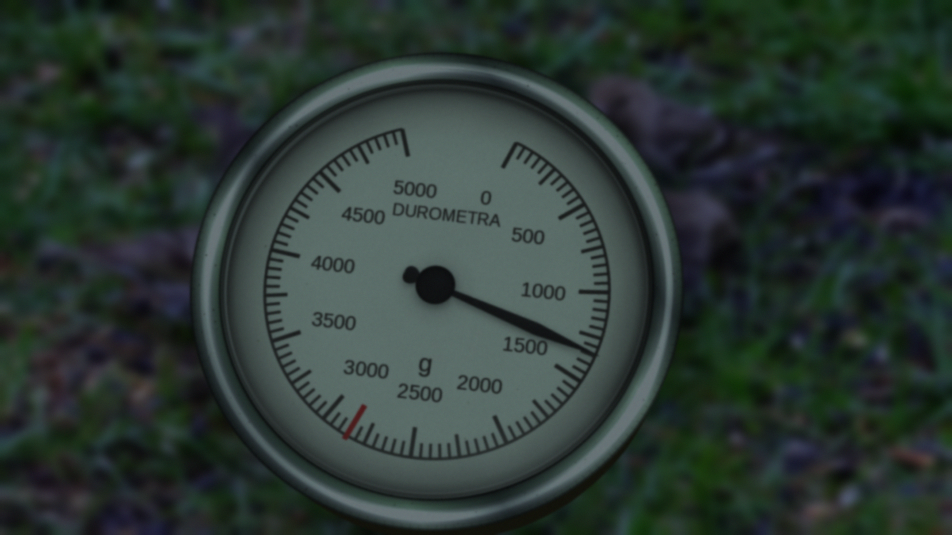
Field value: 1350 g
